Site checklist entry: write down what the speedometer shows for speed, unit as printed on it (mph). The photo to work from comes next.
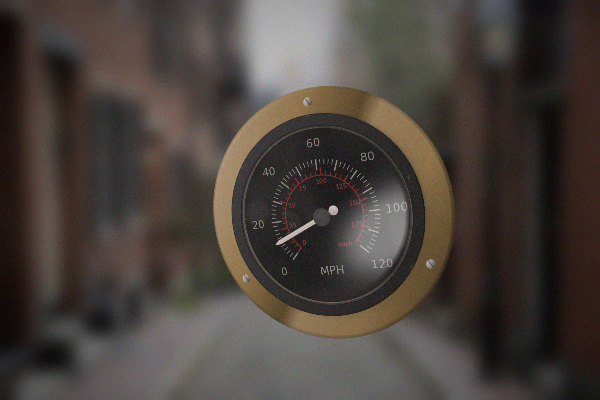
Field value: 10 mph
